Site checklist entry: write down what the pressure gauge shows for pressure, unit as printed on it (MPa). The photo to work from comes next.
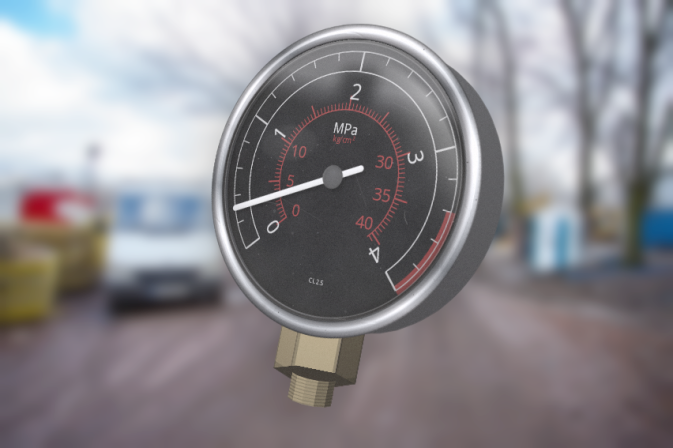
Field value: 0.3 MPa
